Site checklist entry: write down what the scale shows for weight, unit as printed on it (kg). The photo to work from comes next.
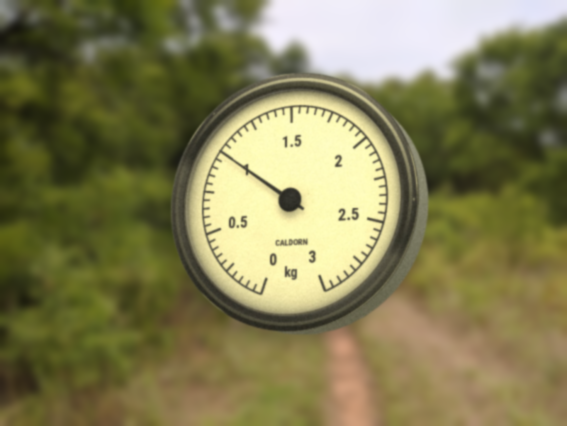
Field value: 1 kg
